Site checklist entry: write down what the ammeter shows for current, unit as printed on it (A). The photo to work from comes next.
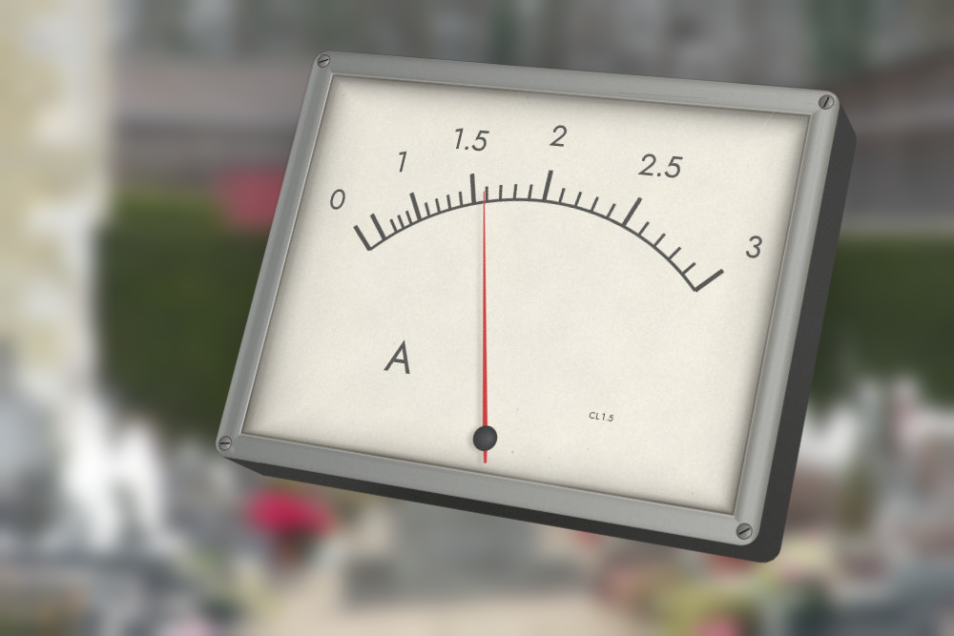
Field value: 1.6 A
